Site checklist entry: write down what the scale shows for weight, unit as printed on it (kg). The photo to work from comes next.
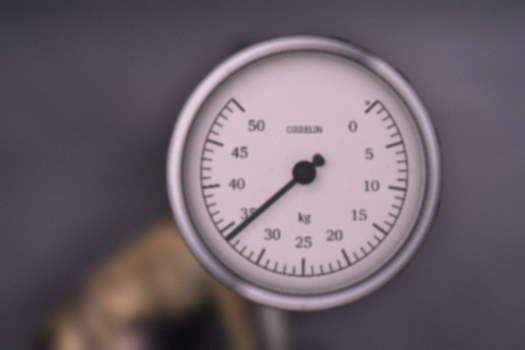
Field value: 34 kg
